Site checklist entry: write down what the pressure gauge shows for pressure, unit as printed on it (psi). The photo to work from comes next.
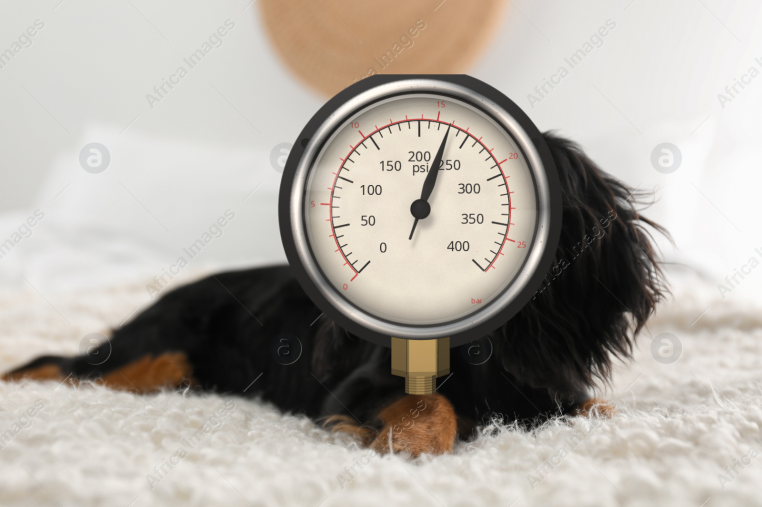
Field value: 230 psi
